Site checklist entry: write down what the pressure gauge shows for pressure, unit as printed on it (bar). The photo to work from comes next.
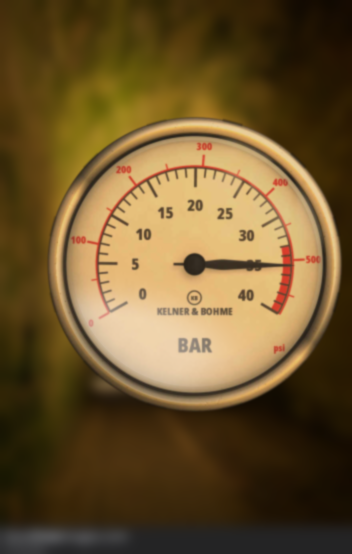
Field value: 35 bar
